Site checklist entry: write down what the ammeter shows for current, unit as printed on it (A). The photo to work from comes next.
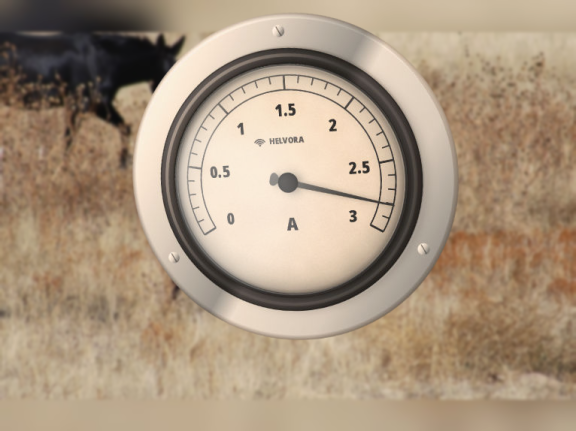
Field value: 2.8 A
